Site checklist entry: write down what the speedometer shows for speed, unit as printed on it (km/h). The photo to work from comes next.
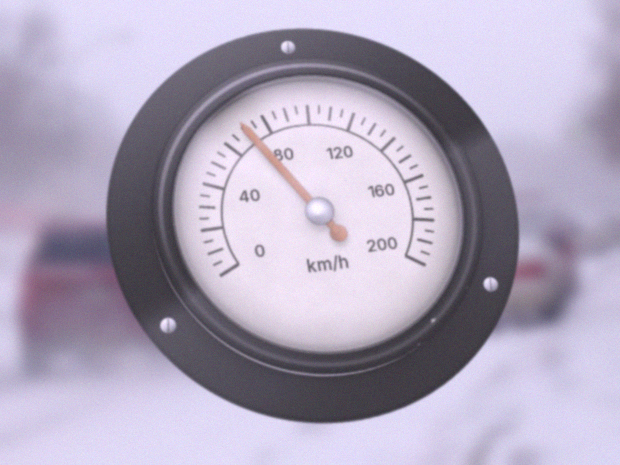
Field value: 70 km/h
